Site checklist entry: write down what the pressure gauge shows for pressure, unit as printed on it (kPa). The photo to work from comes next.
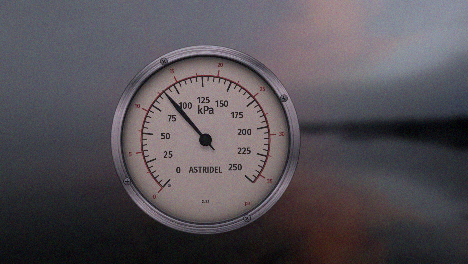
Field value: 90 kPa
